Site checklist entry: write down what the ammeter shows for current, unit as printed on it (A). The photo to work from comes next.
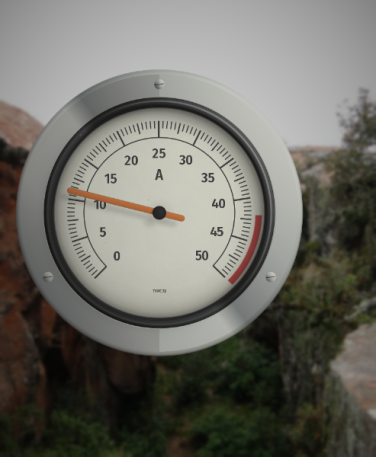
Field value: 11 A
